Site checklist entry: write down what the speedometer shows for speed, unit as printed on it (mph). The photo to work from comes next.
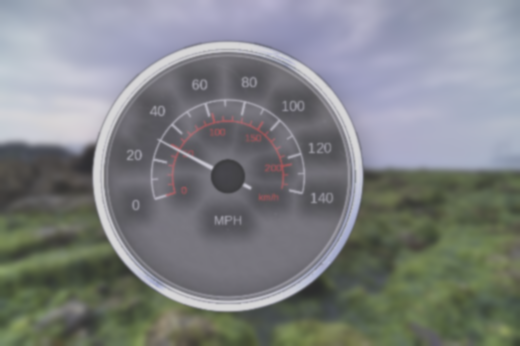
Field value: 30 mph
